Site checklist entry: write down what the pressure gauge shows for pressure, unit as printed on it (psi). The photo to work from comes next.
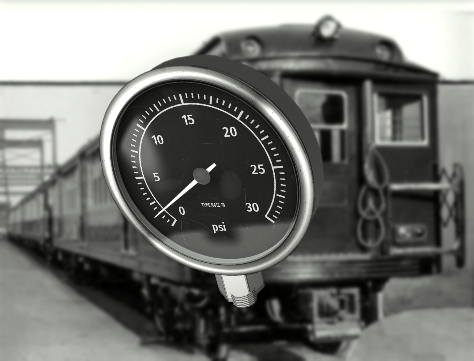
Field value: 1.5 psi
